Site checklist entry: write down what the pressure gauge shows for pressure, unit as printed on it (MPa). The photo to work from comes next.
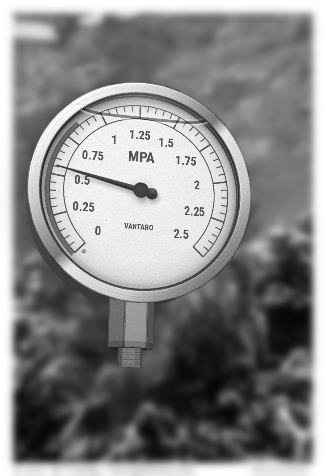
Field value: 0.55 MPa
